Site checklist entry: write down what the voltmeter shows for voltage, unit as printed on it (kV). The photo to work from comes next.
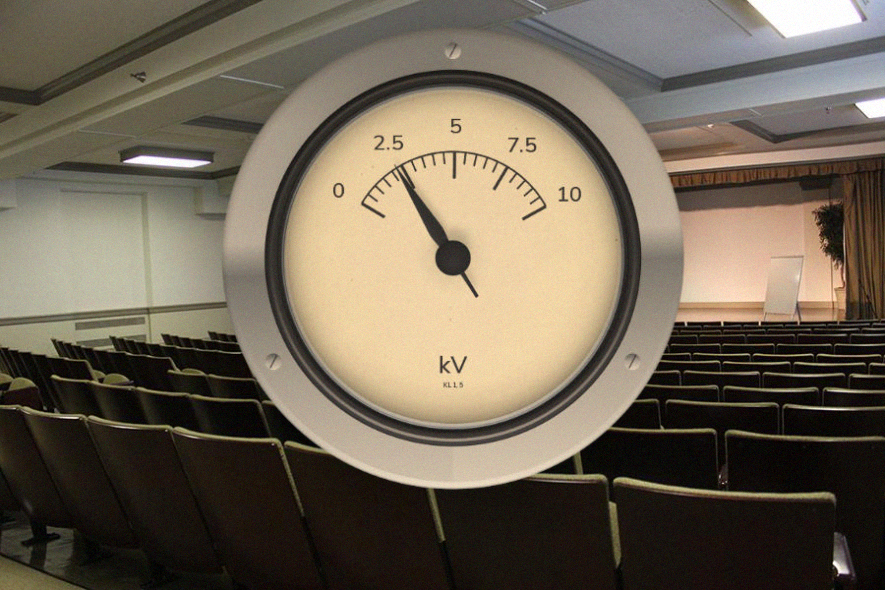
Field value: 2.25 kV
